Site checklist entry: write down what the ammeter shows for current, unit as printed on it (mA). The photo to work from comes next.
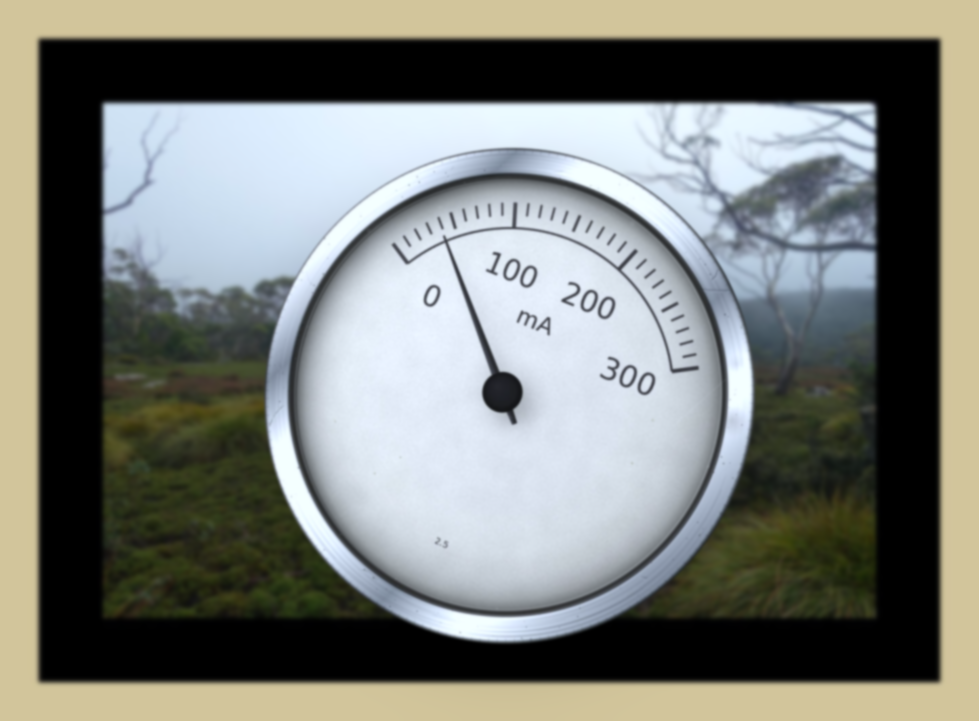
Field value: 40 mA
